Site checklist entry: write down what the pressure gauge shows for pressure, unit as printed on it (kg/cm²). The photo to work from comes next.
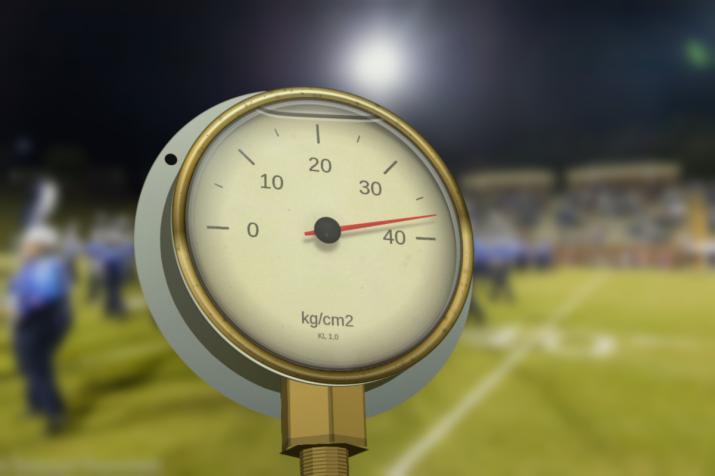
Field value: 37.5 kg/cm²
